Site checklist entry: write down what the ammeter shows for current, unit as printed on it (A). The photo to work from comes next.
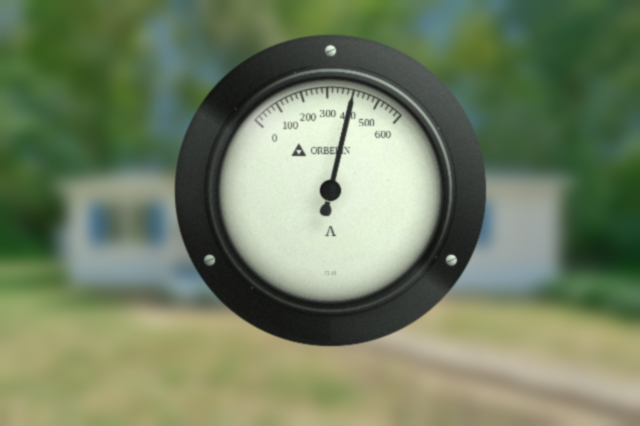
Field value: 400 A
